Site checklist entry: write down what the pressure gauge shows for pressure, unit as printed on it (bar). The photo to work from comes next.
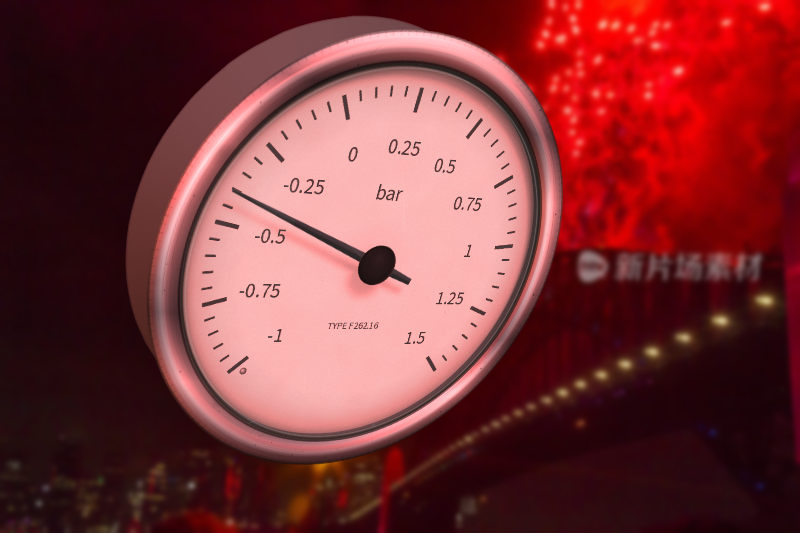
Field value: -0.4 bar
